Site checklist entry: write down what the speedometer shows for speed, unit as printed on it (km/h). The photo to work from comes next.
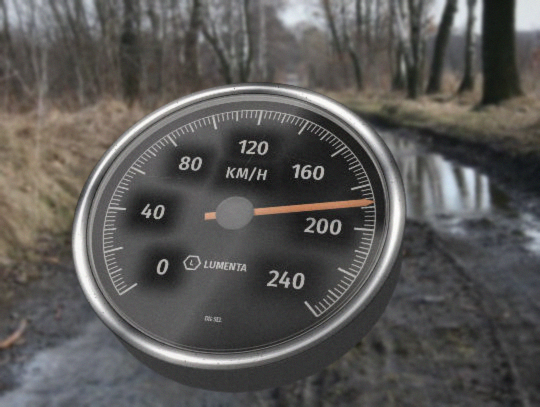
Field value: 190 km/h
